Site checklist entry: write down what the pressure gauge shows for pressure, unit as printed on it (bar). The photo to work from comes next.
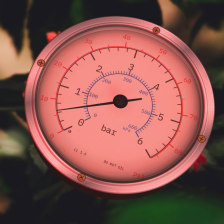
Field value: 0.4 bar
